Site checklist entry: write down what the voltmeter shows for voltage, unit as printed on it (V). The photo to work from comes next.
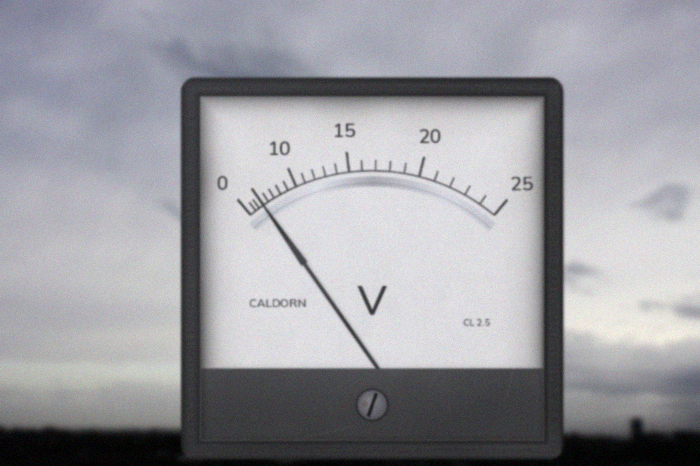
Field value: 5 V
